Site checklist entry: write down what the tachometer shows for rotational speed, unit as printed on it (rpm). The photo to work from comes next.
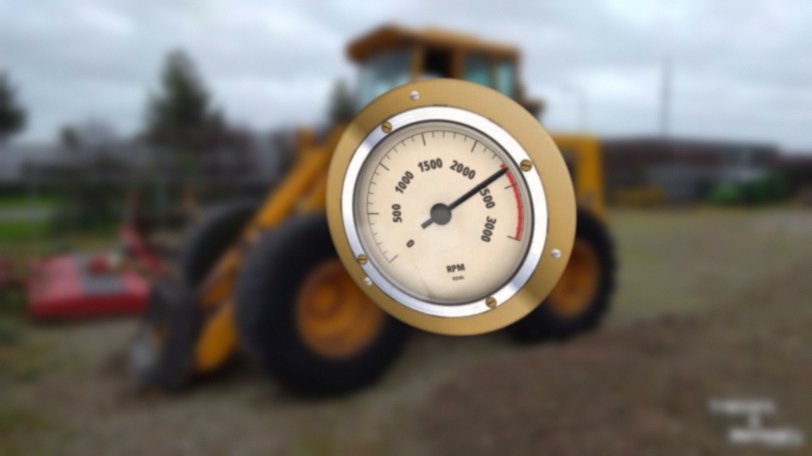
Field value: 2350 rpm
